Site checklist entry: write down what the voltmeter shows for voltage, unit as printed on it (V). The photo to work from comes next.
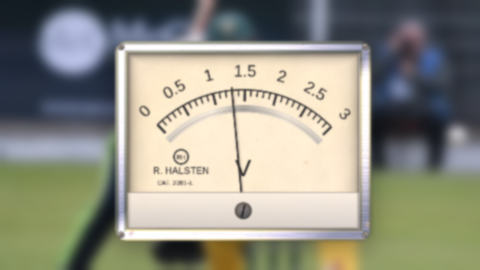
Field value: 1.3 V
